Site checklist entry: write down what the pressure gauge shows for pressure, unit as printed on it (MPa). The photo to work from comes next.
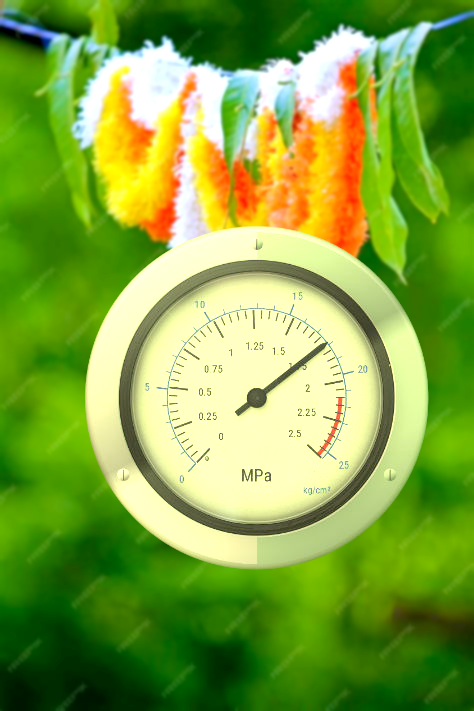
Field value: 1.75 MPa
